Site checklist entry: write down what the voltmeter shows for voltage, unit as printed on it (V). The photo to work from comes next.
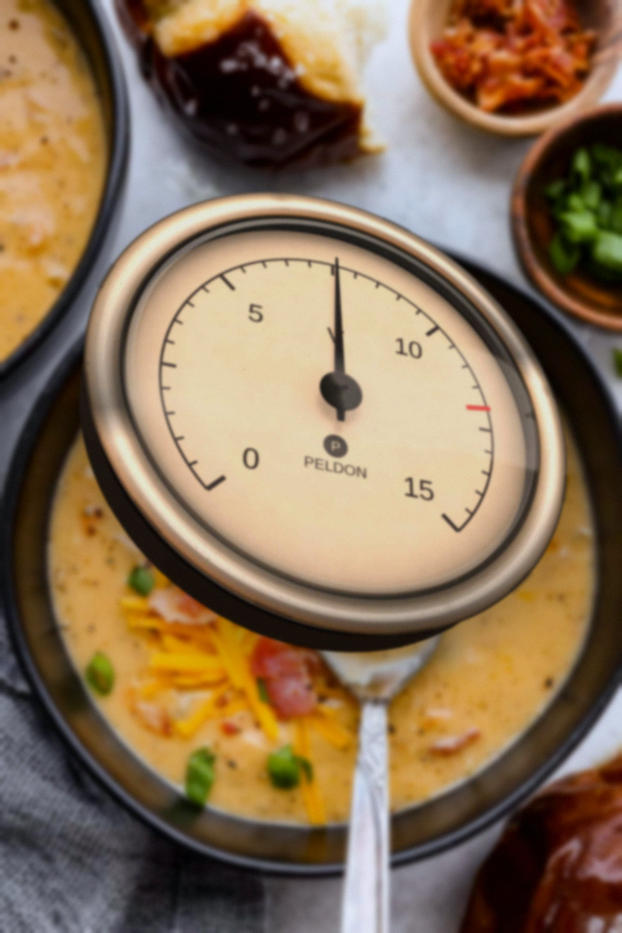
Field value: 7.5 V
